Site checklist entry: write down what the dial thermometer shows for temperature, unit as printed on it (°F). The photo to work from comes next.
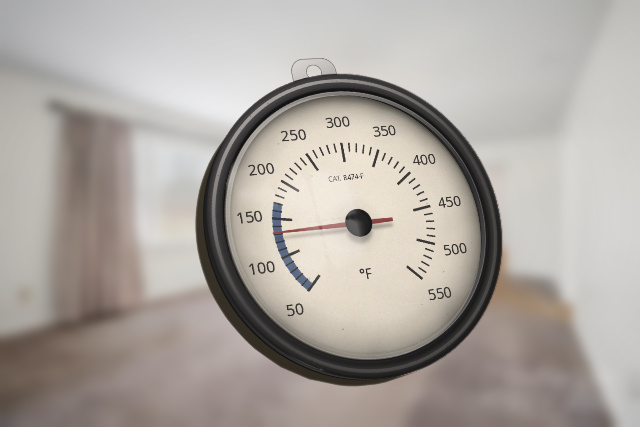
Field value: 130 °F
